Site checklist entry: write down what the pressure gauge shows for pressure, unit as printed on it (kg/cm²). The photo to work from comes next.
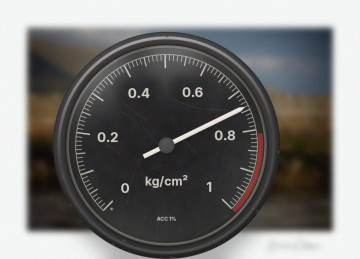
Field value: 0.74 kg/cm²
